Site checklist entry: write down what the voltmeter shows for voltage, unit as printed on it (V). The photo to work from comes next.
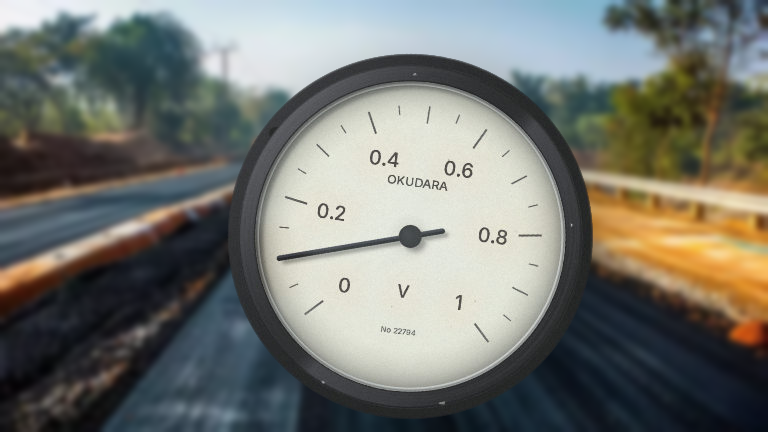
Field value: 0.1 V
